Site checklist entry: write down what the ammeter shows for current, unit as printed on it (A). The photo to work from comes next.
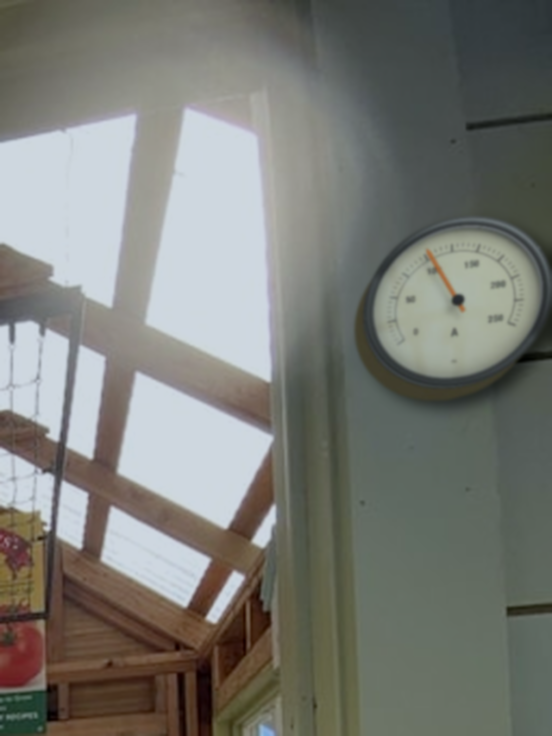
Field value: 100 A
